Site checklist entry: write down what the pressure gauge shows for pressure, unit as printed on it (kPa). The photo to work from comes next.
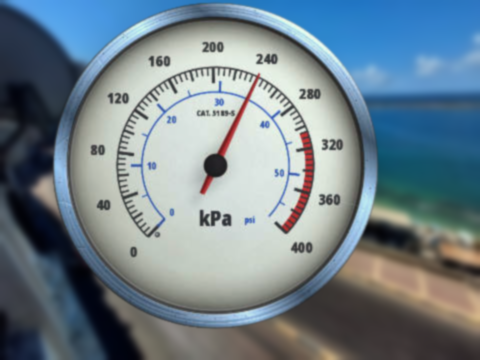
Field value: 240 kPa
